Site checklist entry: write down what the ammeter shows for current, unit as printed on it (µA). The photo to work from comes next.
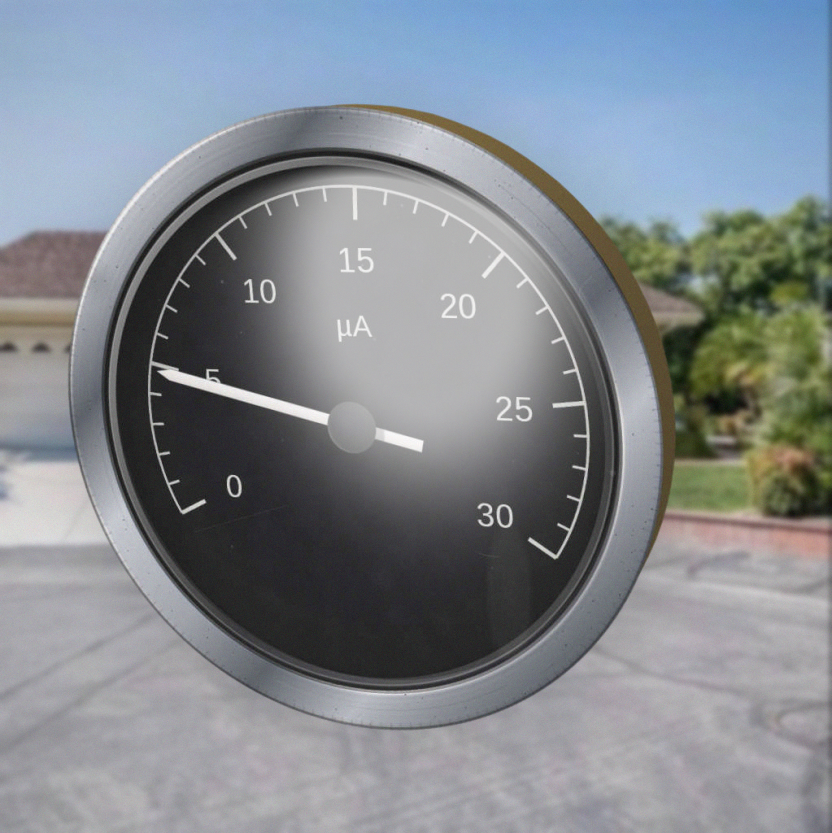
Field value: 5 µA
